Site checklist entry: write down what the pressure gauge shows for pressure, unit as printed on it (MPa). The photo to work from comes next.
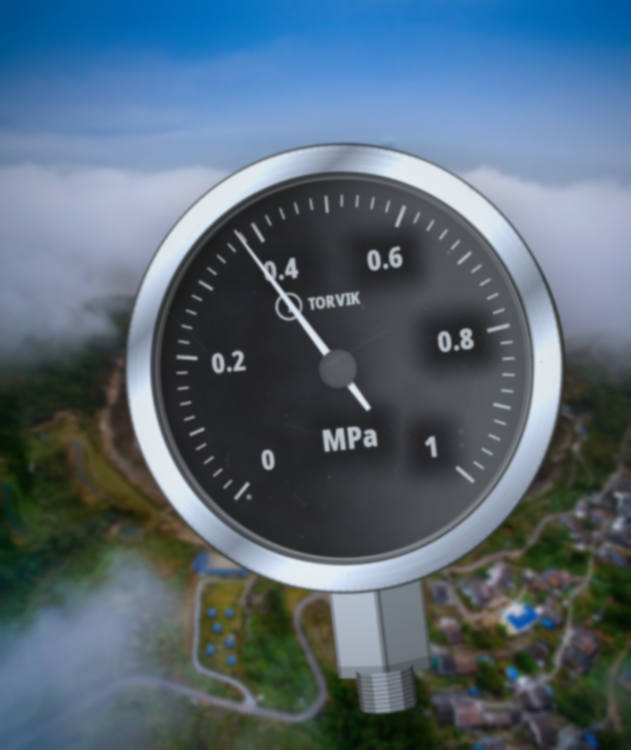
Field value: 0.38 MPa
